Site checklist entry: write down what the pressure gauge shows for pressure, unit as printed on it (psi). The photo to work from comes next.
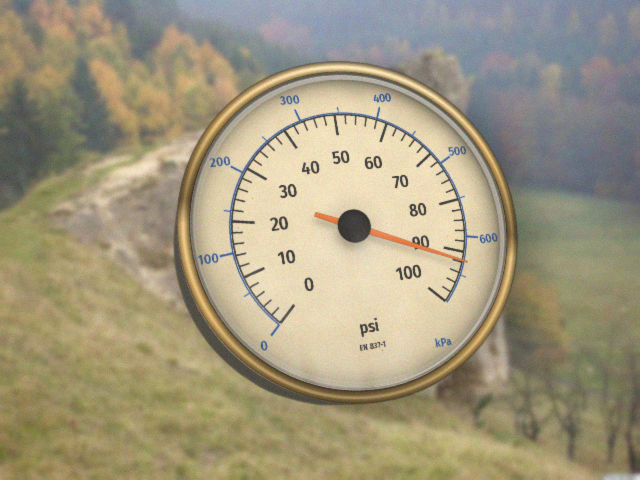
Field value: 92 psi
